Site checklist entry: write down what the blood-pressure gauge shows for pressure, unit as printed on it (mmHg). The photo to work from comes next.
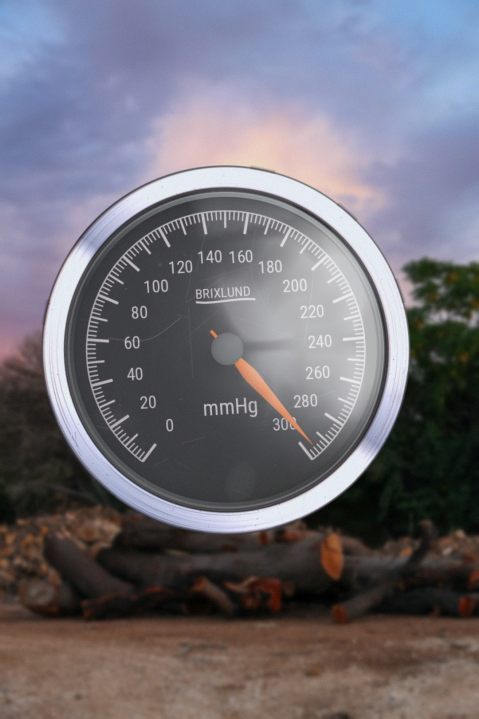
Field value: 296 mmHg
